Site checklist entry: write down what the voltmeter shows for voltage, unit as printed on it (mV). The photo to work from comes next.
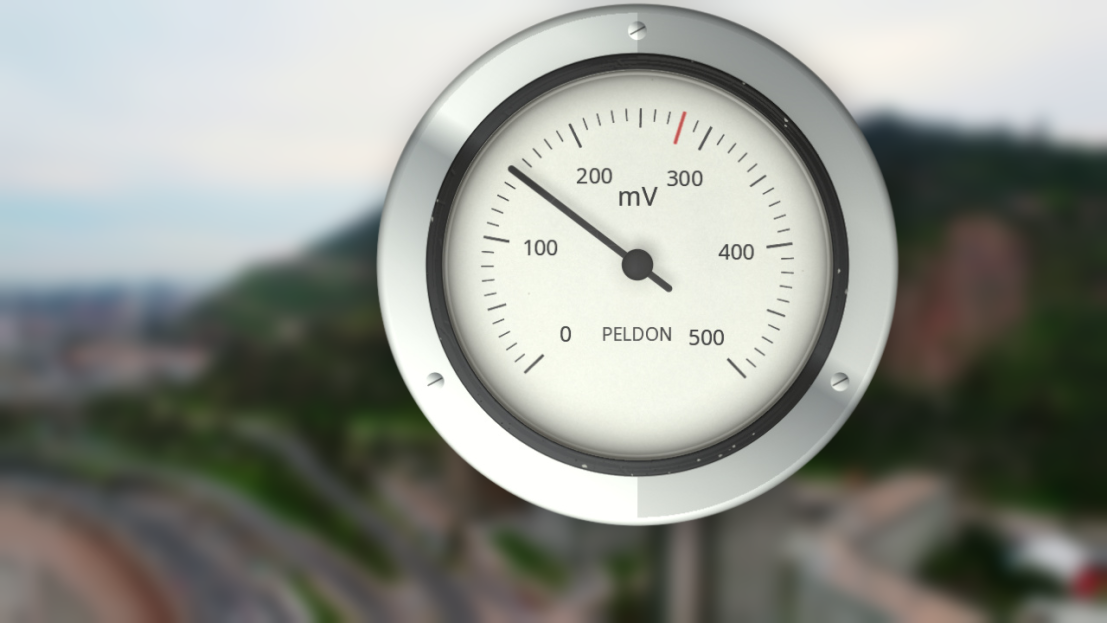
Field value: 150 mV
